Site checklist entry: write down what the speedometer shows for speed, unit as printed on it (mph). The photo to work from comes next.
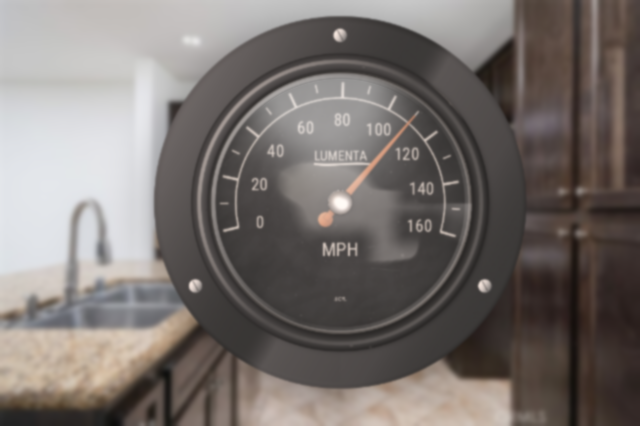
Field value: 110 mph
